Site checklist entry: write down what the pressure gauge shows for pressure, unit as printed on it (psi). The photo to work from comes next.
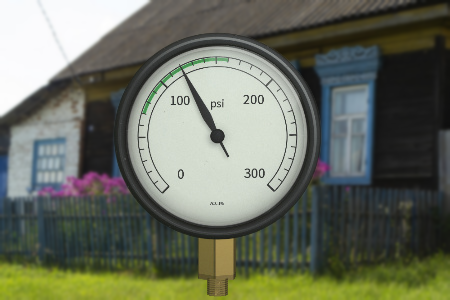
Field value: 120 psi
